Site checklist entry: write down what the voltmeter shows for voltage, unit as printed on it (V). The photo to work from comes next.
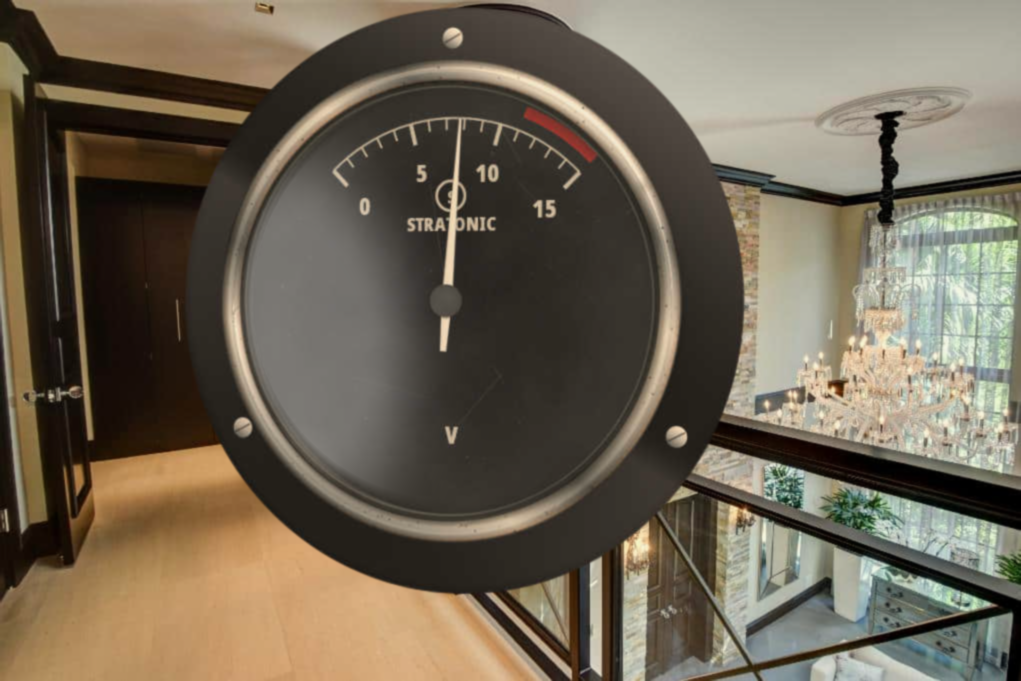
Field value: 8 V
